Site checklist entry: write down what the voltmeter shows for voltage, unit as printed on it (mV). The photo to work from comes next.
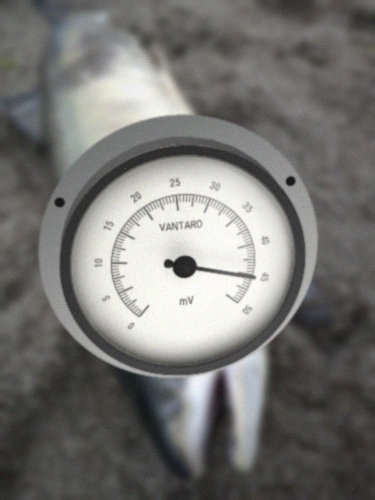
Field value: 45 mV
